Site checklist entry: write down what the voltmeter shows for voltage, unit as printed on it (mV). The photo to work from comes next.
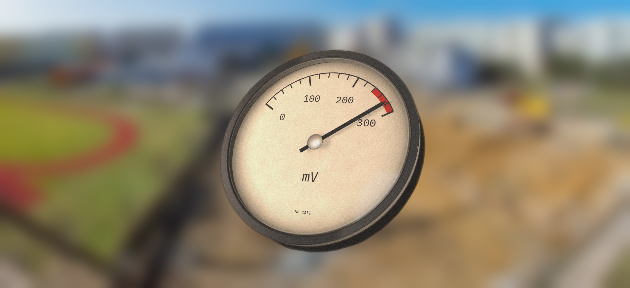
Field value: 280 mV
